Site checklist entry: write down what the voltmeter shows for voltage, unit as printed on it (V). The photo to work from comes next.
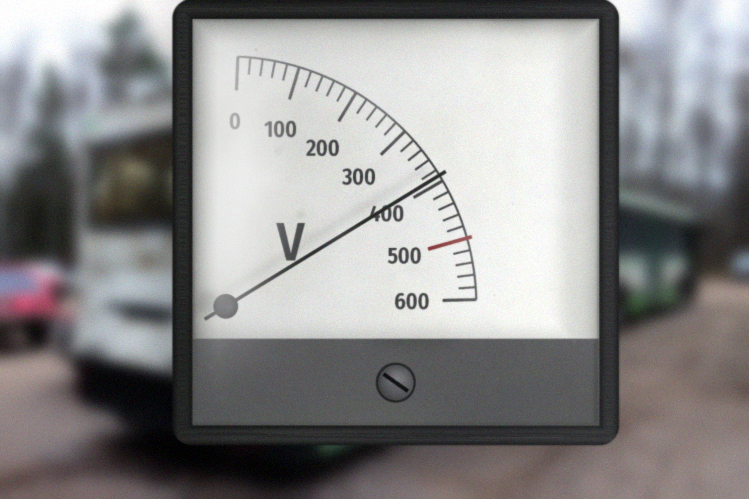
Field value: 390 V
